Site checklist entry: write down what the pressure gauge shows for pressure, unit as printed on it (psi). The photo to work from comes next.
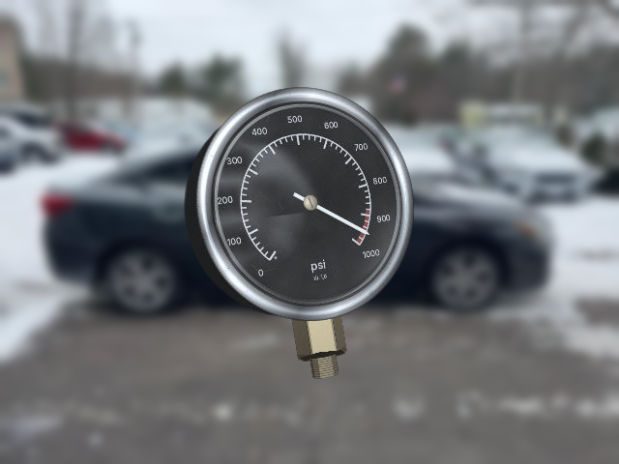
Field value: 960 psi
